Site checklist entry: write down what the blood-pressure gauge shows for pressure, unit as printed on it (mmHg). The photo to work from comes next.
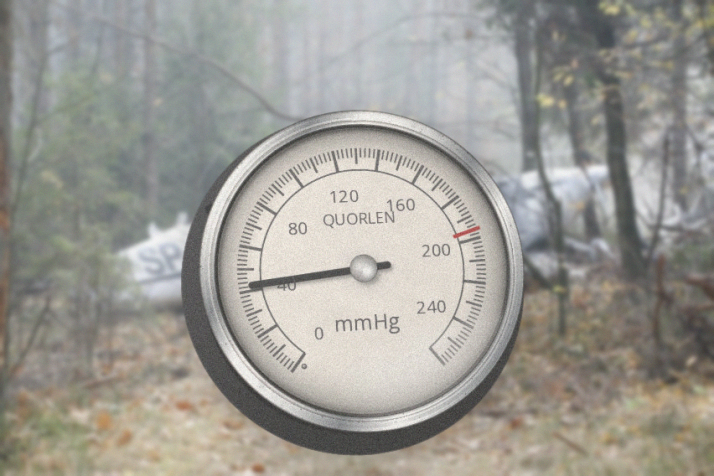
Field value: 42 mmHg
